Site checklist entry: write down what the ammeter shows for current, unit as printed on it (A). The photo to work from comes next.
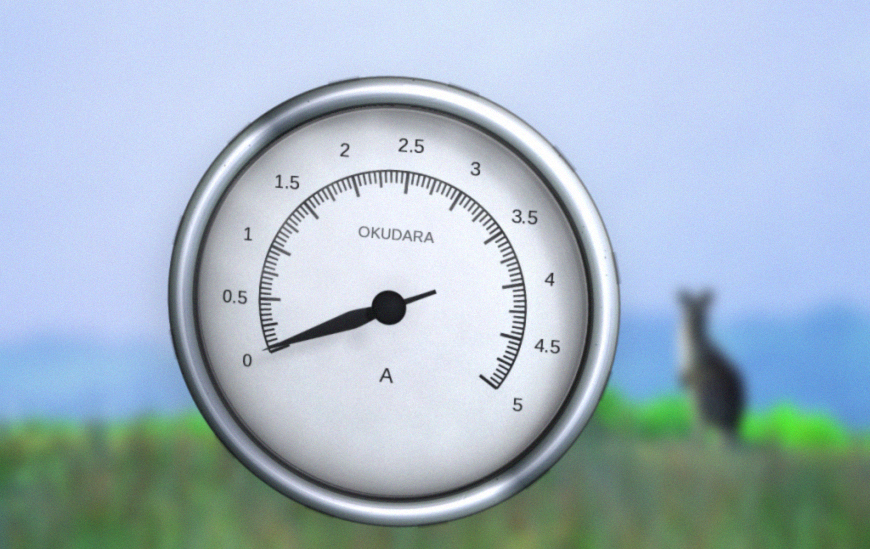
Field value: 0.05 A
